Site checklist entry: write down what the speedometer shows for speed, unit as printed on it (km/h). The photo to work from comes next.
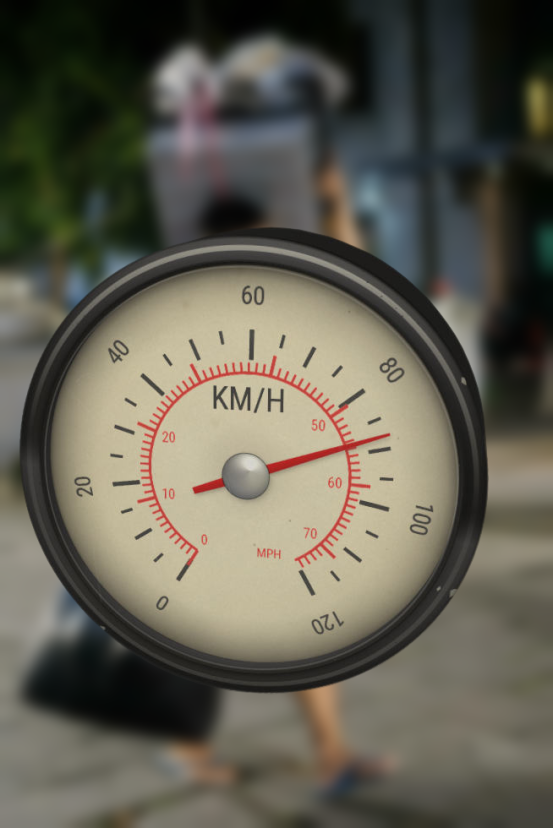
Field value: 87.5 km/h
